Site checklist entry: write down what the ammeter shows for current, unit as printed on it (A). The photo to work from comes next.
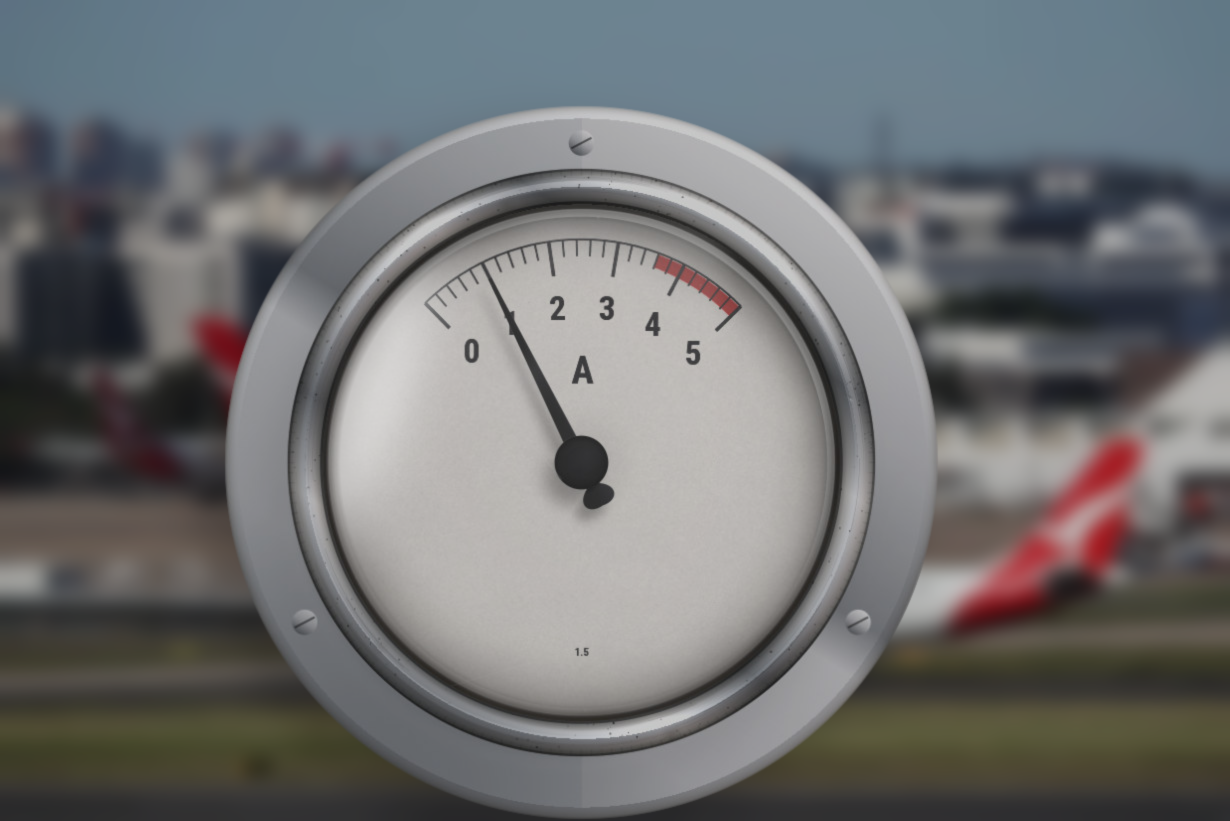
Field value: 1 A
